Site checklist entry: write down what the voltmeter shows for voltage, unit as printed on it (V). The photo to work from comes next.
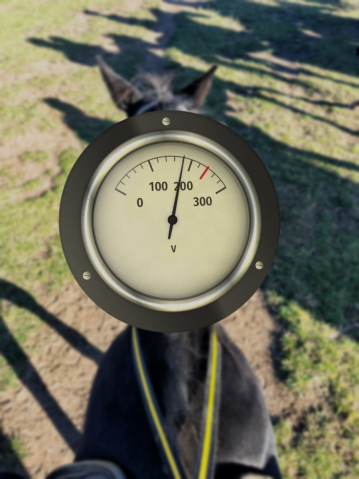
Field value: 180 V
